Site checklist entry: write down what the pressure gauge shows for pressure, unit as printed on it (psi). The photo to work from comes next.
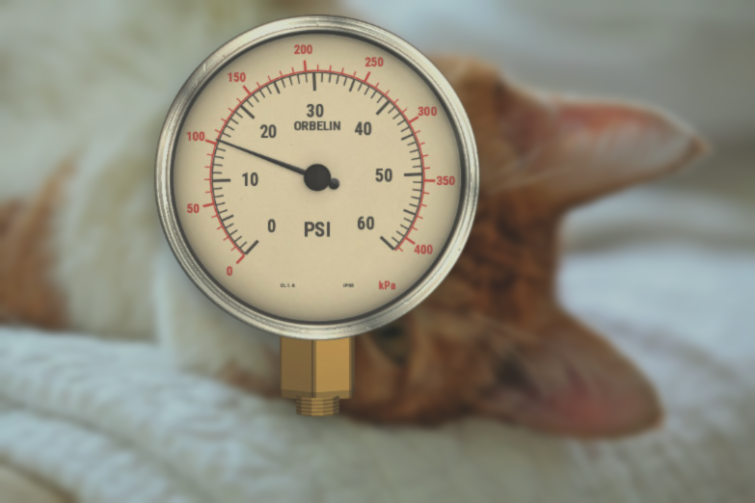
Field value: 15 psi
